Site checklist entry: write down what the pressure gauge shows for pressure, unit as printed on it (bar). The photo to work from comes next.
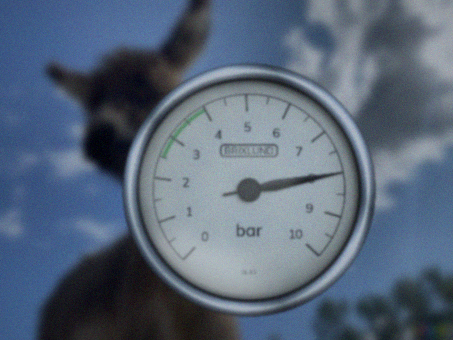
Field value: 8 bar
